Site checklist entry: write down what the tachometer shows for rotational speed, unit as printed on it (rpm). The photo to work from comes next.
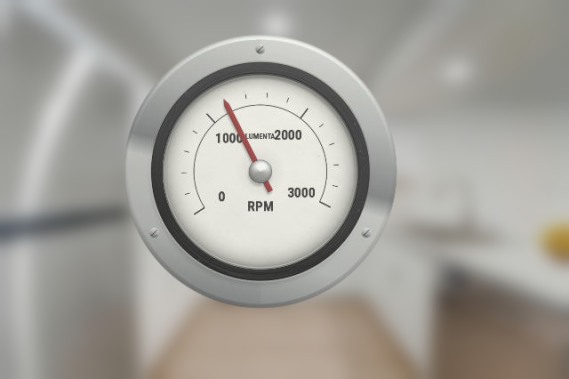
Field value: 1200 rpm
